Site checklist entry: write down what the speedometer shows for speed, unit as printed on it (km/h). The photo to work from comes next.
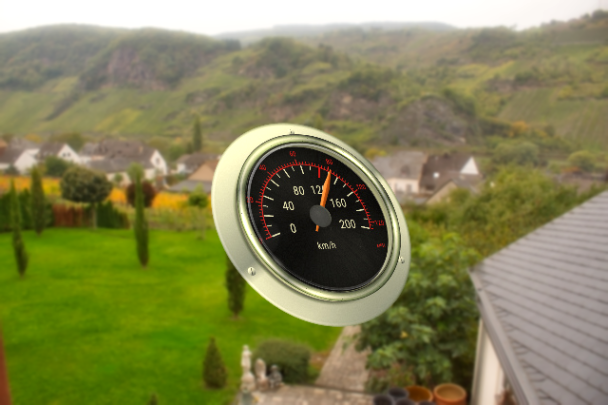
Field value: 130 km/h
